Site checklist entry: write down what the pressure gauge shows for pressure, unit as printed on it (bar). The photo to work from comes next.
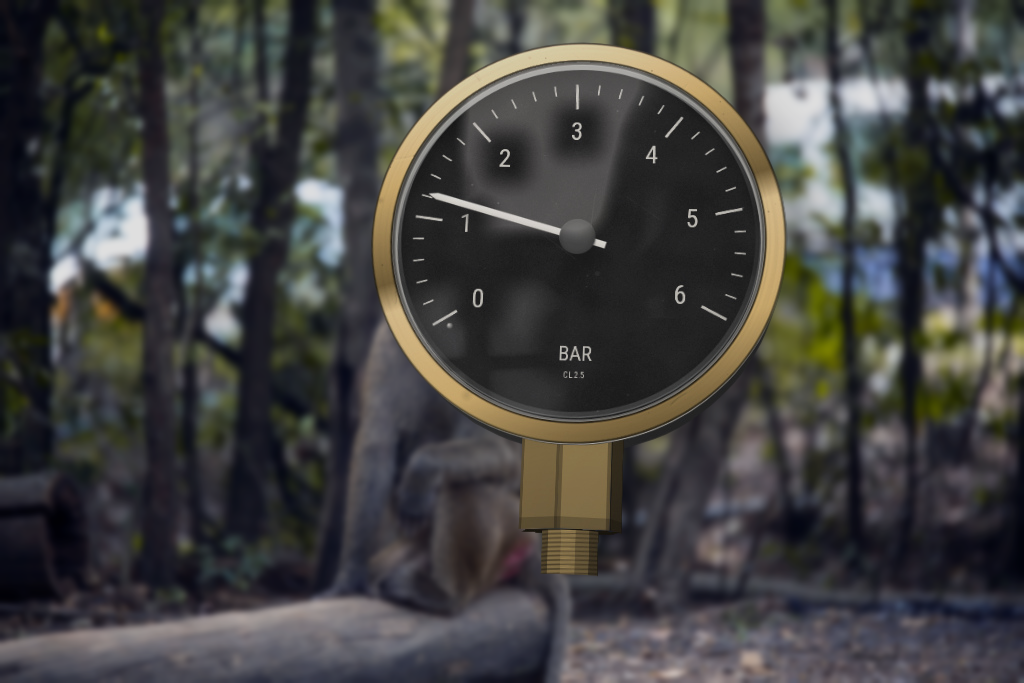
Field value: 1.2 bar
